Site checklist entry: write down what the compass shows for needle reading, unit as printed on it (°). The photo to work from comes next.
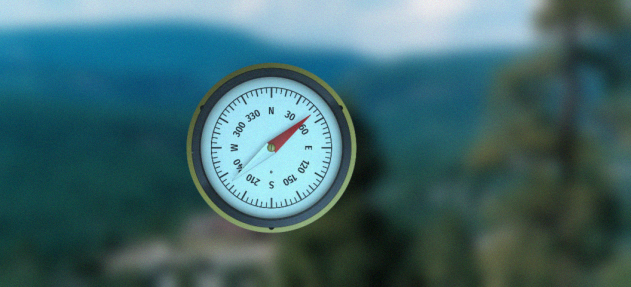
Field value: 50 °
